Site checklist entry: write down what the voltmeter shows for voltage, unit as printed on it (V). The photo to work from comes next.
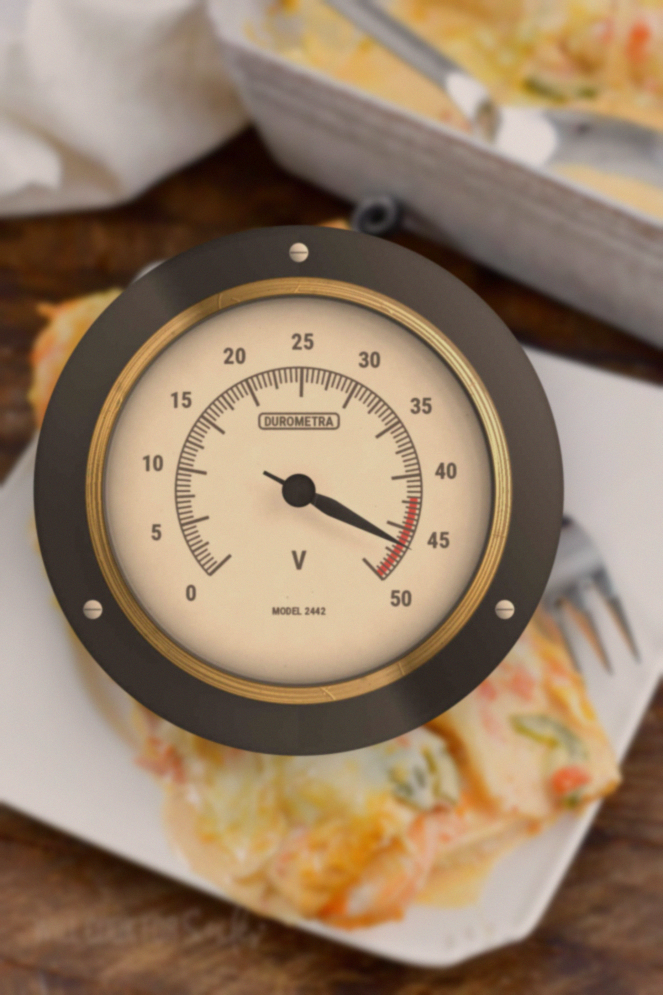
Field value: 46.5 V
